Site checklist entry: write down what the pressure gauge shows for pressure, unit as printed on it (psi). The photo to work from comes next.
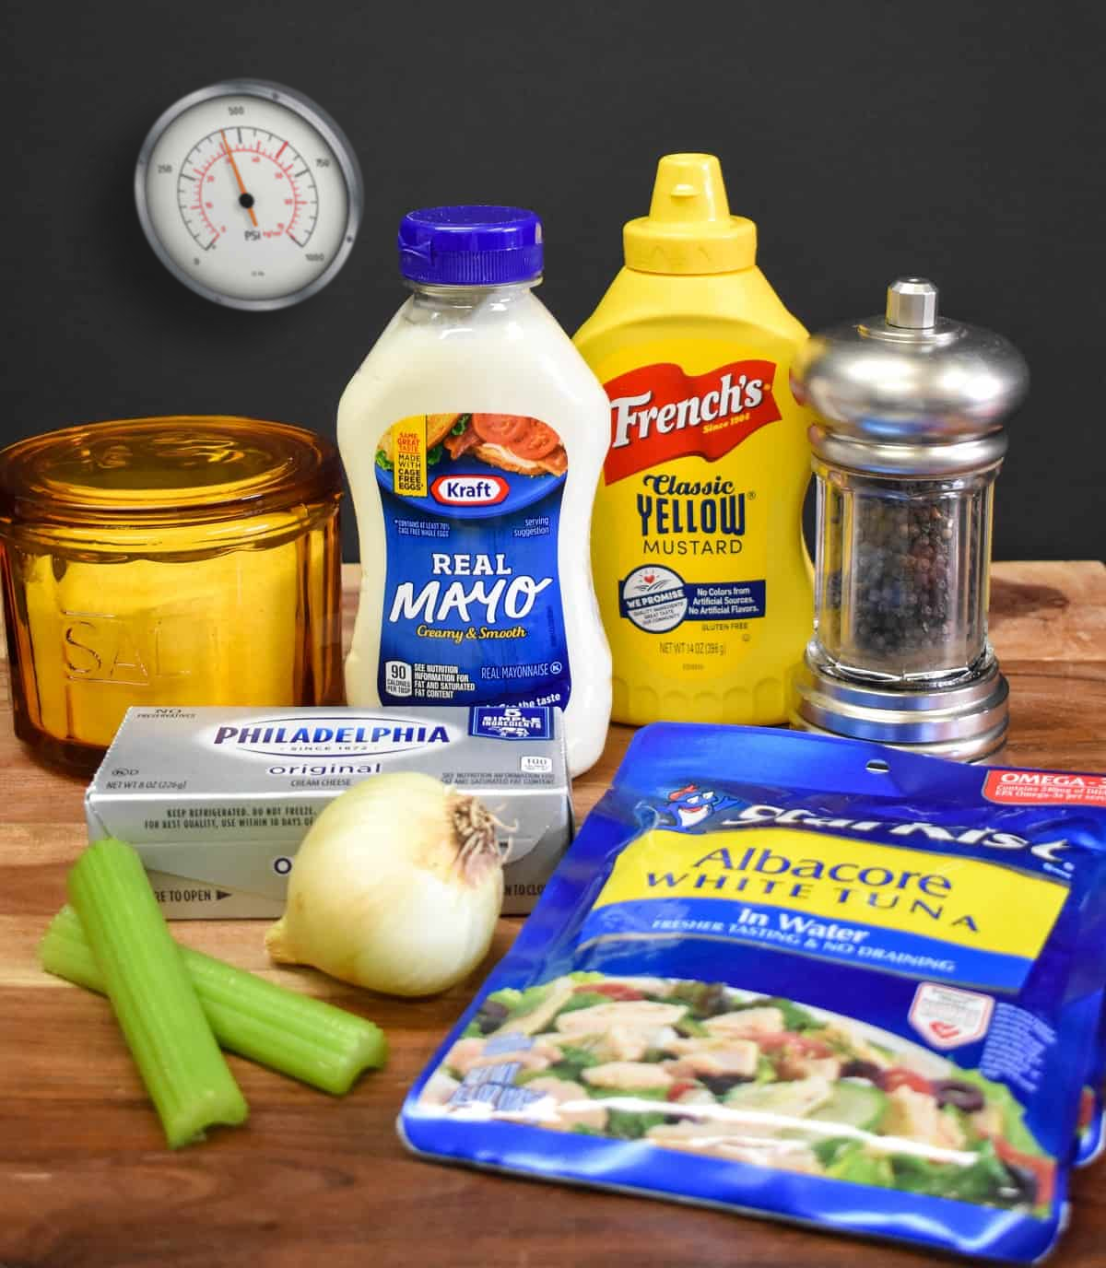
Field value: 450 psi
